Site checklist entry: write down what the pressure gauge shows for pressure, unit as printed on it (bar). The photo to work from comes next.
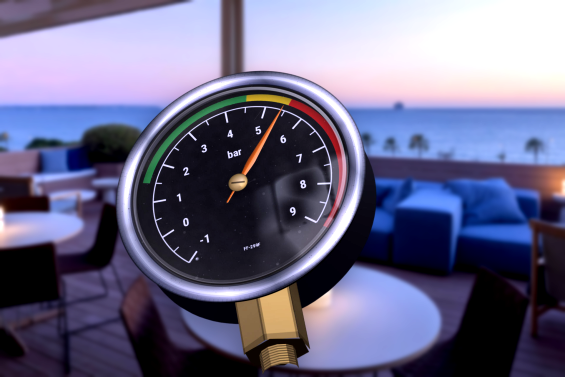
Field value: 5.5 bar
